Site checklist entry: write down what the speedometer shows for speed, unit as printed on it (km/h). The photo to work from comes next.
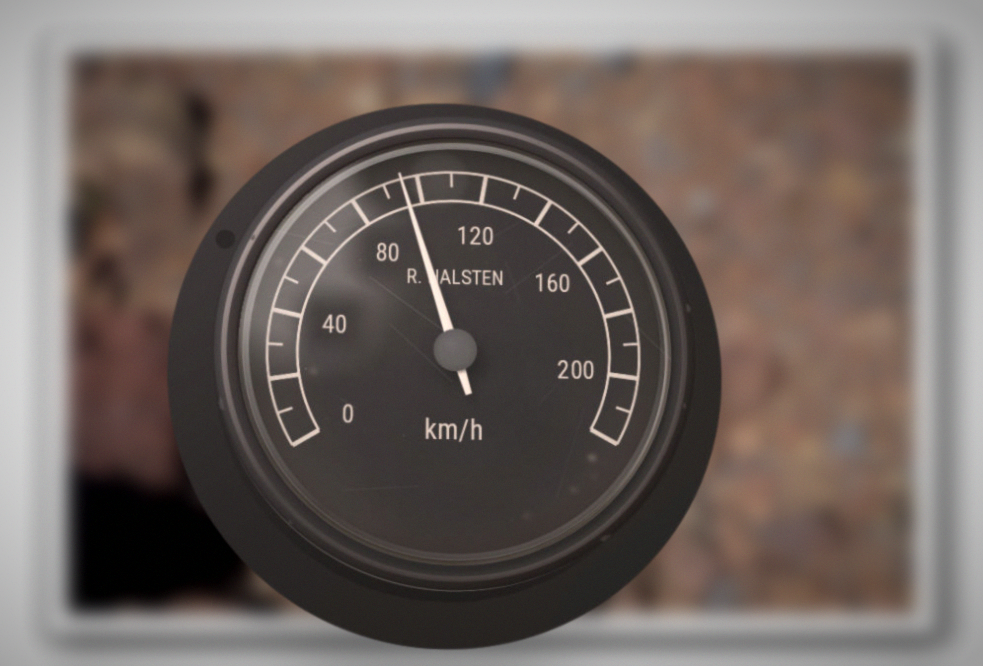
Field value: 95 km/h
